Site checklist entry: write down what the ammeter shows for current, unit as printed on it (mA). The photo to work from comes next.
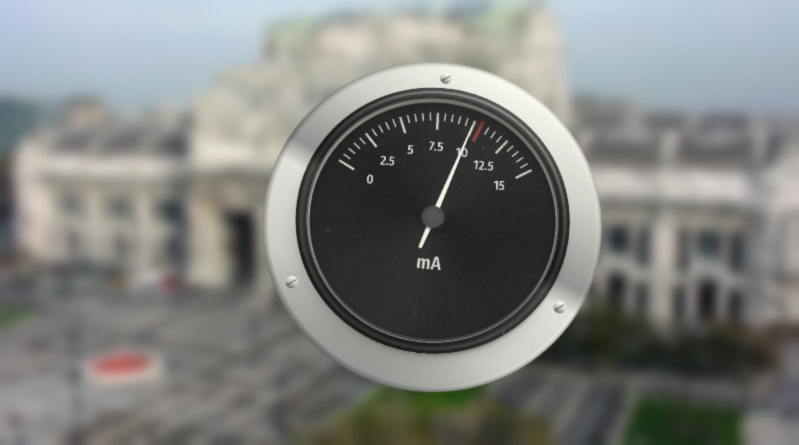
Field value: 10 mA
